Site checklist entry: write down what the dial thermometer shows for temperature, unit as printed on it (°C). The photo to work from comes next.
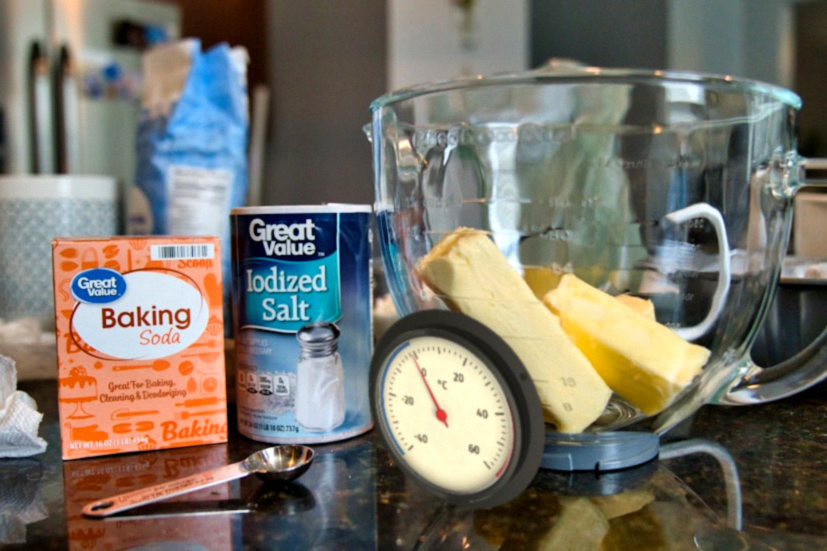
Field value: 0 °C
